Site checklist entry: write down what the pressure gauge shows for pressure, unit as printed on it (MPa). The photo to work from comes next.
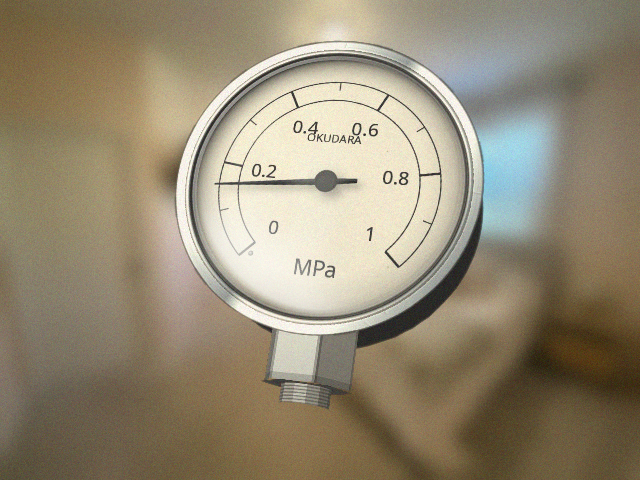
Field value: 0.15 MPa
